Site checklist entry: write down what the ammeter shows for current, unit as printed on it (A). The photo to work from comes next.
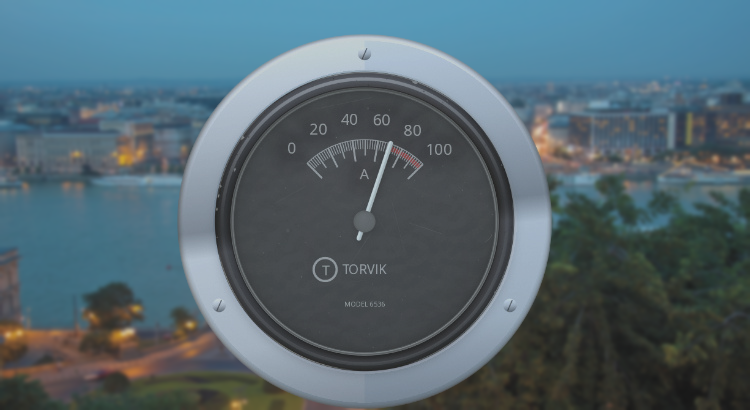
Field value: 70 A
